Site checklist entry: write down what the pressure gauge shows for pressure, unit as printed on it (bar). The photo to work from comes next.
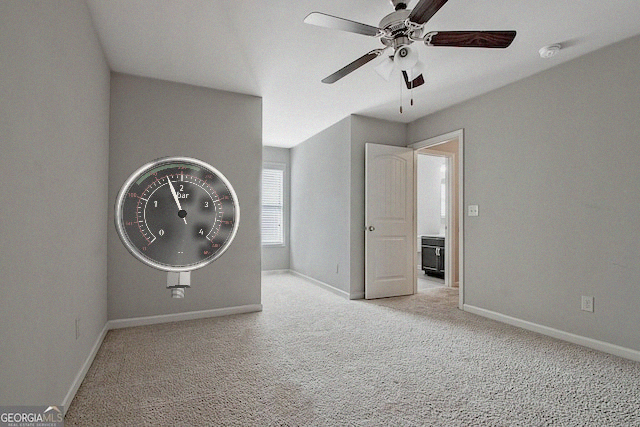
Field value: 1.7 bar
